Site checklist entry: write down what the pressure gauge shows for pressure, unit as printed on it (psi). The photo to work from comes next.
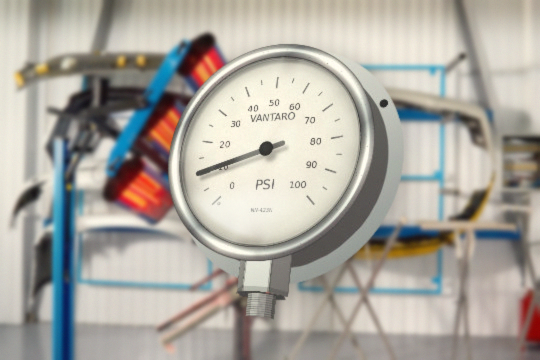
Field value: 10 psi
